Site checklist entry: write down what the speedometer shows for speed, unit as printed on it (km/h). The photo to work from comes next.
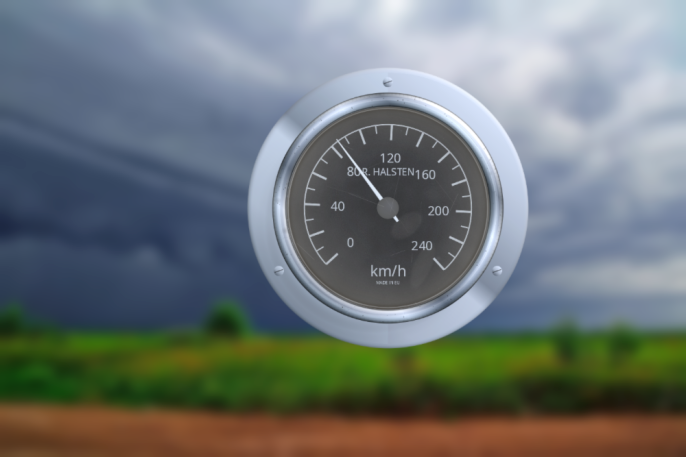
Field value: 85 km/h
